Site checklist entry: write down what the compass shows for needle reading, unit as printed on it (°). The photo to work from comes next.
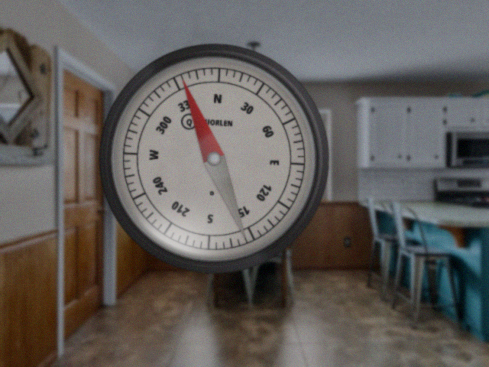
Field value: 335 °
